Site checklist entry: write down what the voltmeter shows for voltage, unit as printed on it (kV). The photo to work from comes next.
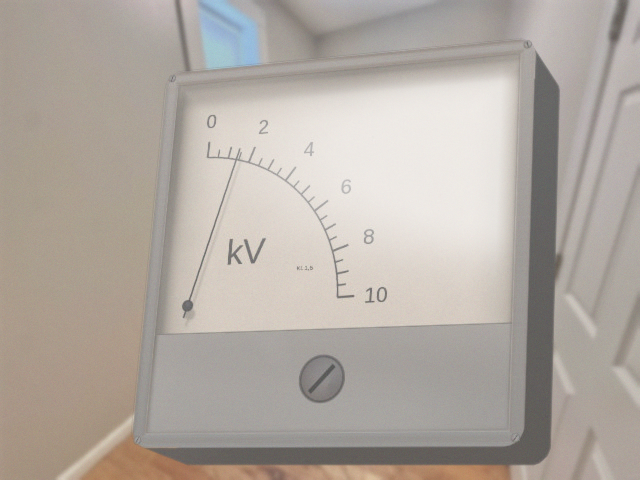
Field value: 1.5 kV
